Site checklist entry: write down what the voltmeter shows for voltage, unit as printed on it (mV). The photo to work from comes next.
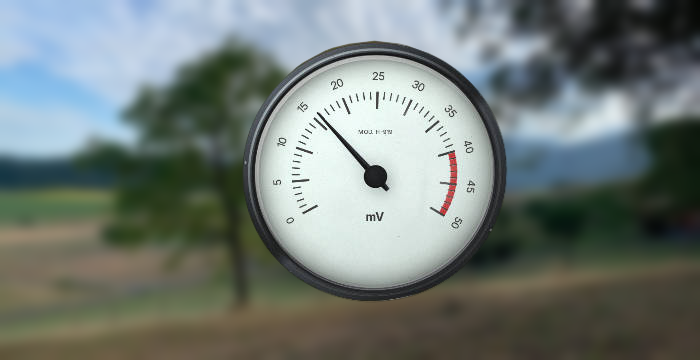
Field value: 16 mV
